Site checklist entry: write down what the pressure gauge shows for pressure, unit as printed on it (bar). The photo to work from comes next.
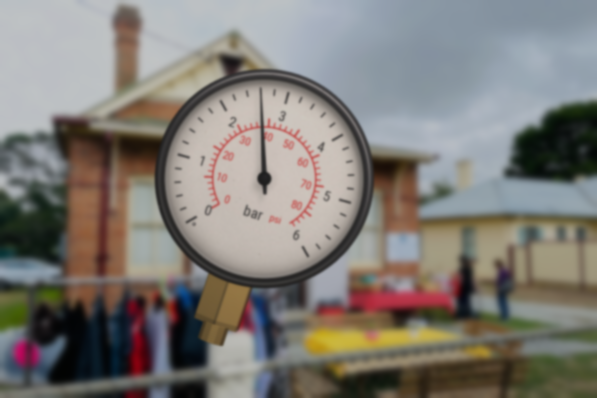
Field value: 2.6 bar
